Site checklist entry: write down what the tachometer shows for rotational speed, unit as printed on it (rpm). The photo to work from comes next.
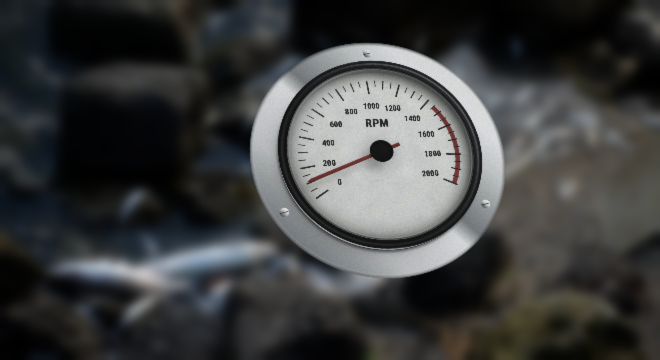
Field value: 100 rpm
